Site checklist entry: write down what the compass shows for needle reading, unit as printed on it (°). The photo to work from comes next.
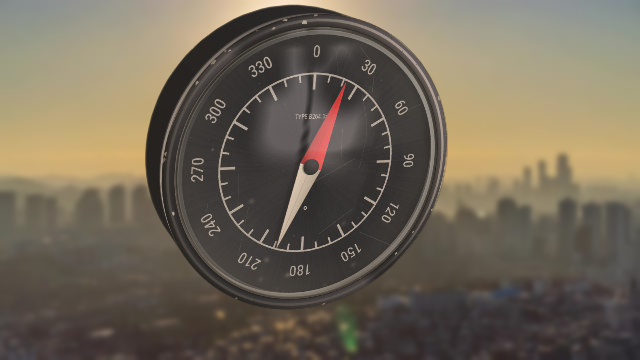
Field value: 20 °
